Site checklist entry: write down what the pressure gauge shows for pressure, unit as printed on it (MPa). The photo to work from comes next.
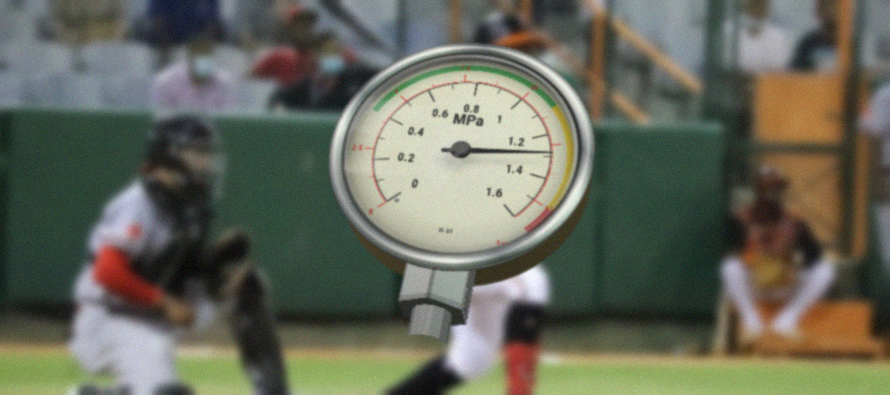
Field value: 1.3 MPa
